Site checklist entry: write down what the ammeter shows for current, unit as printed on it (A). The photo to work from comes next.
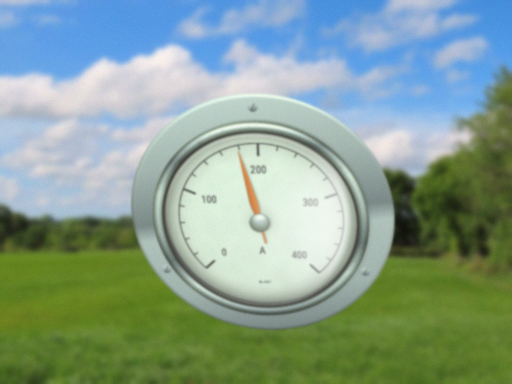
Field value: 180 A
